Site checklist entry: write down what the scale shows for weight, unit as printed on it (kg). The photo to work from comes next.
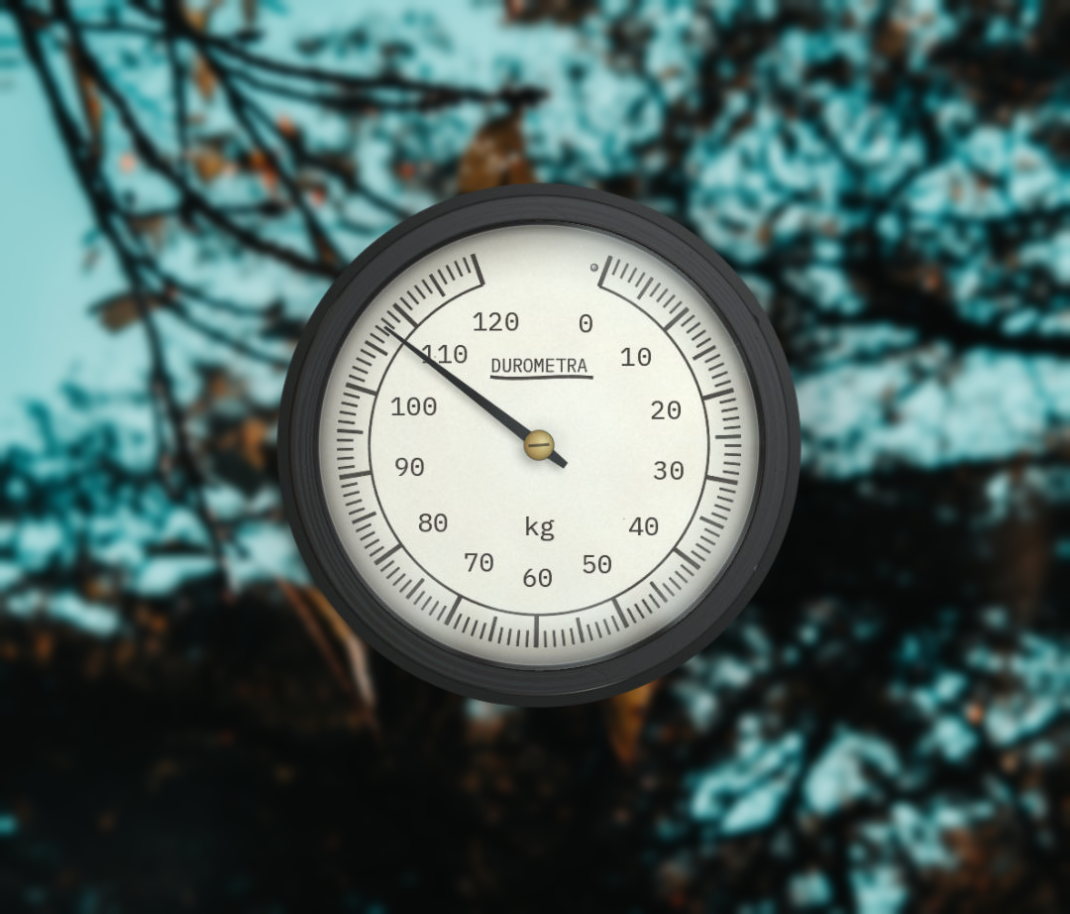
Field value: 107.5 kg
